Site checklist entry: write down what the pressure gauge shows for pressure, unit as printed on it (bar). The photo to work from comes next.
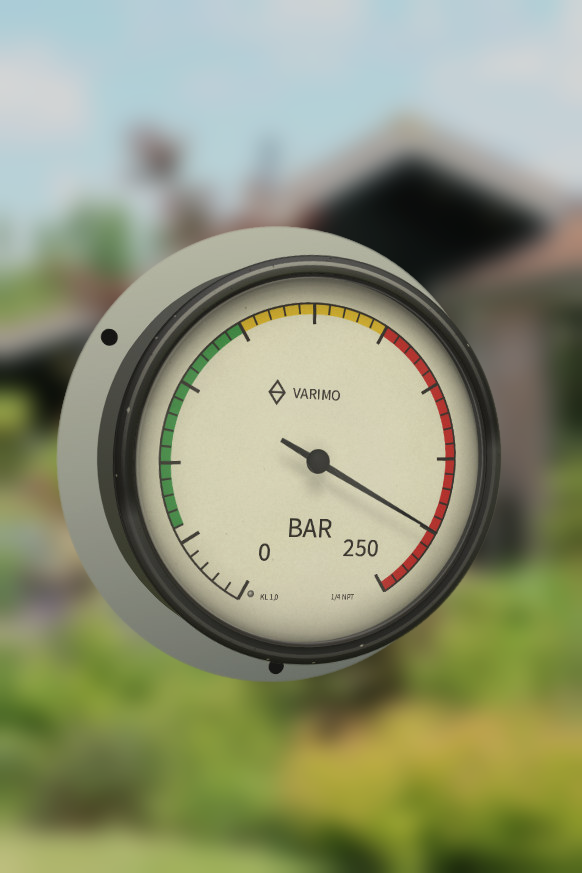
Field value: 225 bar
